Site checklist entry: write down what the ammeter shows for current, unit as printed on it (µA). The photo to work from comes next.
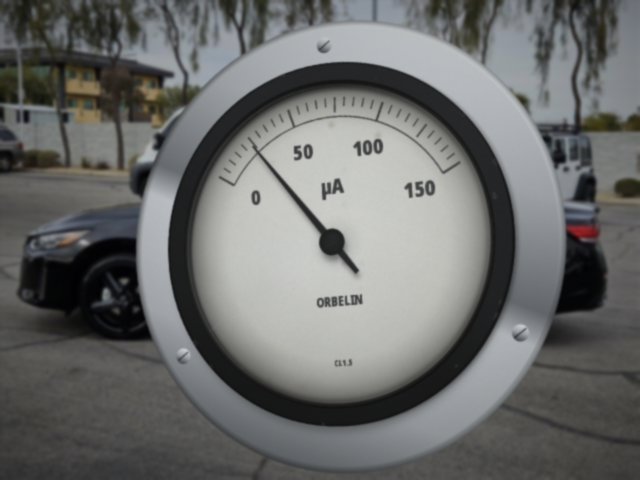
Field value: 25 µA
